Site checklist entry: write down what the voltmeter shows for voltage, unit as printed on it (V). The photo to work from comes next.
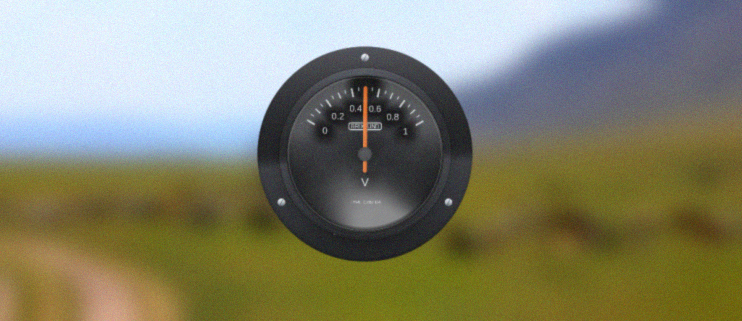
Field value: 0.5 V
